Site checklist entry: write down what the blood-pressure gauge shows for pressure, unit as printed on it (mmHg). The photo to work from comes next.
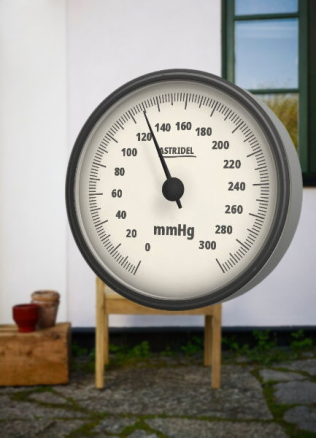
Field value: 130 mmHg
